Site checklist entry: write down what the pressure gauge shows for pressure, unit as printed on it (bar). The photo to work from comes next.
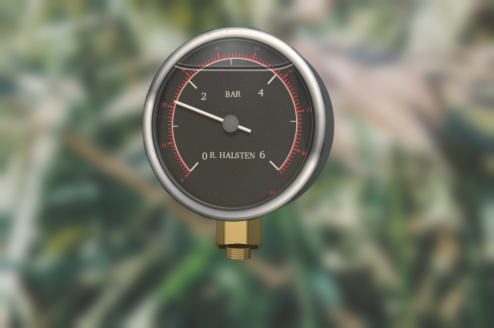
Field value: 1.5 bar
